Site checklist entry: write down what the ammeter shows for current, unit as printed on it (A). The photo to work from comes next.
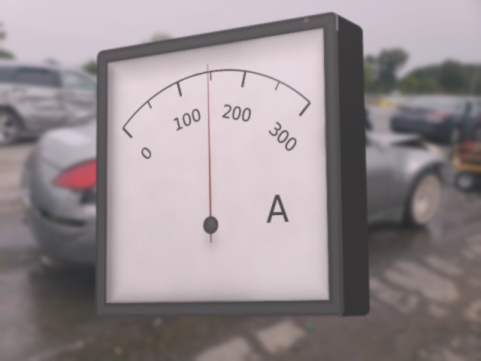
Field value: 150 A
